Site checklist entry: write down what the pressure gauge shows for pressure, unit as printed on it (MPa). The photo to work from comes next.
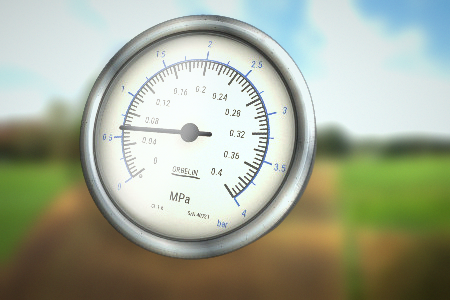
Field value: 0.06 MPa
